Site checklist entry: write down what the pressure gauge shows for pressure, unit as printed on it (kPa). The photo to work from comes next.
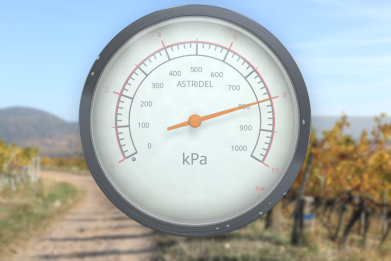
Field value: 800 kPa
